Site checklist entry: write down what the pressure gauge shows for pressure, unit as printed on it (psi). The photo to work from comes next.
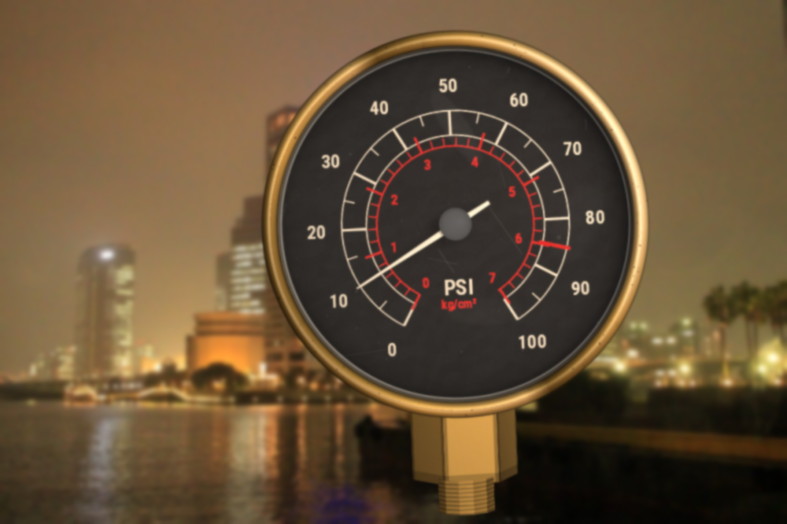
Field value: 10 psi
